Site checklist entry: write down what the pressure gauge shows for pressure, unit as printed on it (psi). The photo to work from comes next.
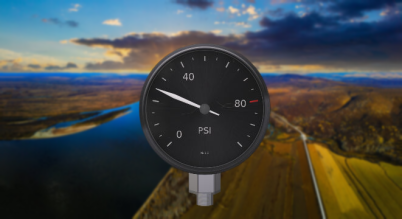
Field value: 25 psi
